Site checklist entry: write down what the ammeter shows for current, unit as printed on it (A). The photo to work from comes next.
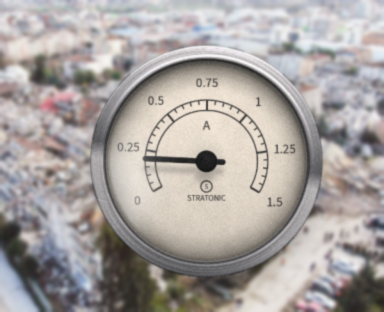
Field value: 0.2 A
